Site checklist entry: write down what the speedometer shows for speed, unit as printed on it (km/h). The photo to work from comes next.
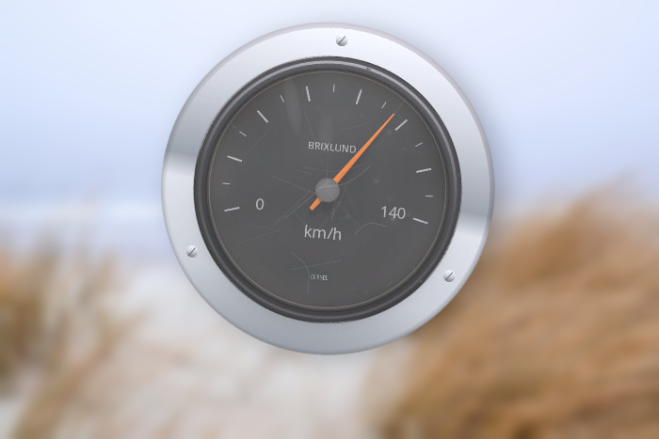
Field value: 95 km/h
